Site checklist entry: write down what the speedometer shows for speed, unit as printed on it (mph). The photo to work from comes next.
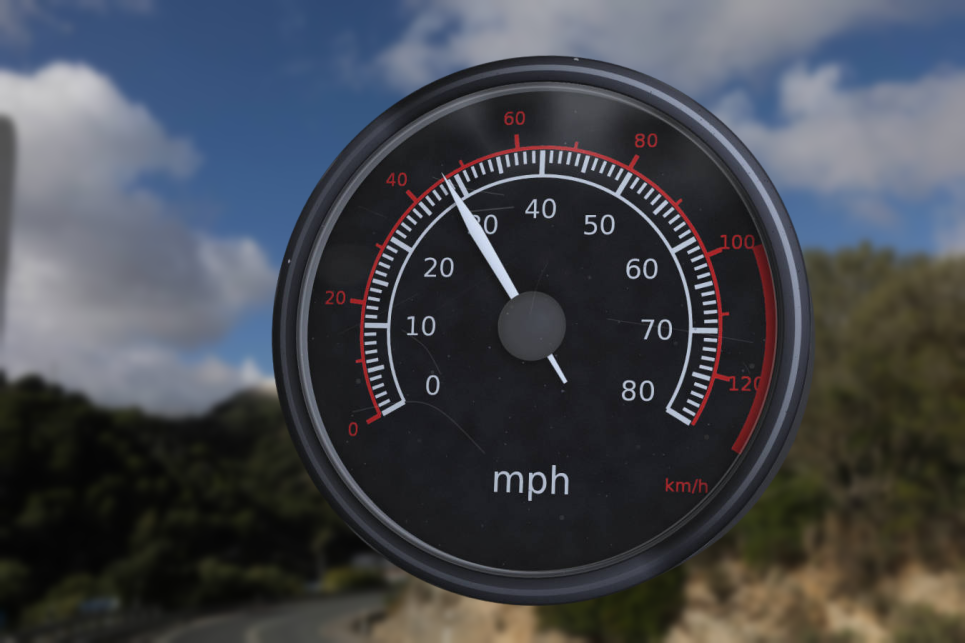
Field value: 29 mph
